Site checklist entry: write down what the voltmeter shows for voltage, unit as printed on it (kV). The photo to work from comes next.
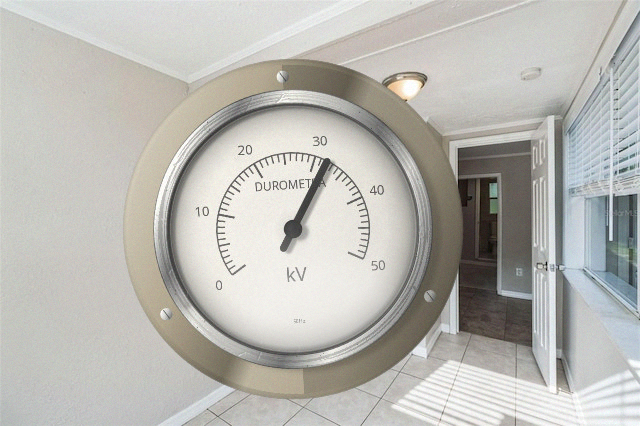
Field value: 32 kV
